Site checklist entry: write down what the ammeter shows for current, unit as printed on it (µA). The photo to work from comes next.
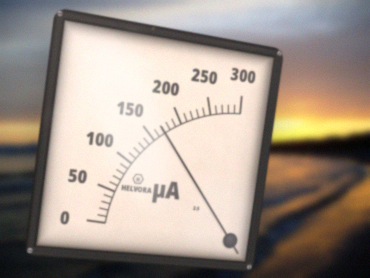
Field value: 170 µA
